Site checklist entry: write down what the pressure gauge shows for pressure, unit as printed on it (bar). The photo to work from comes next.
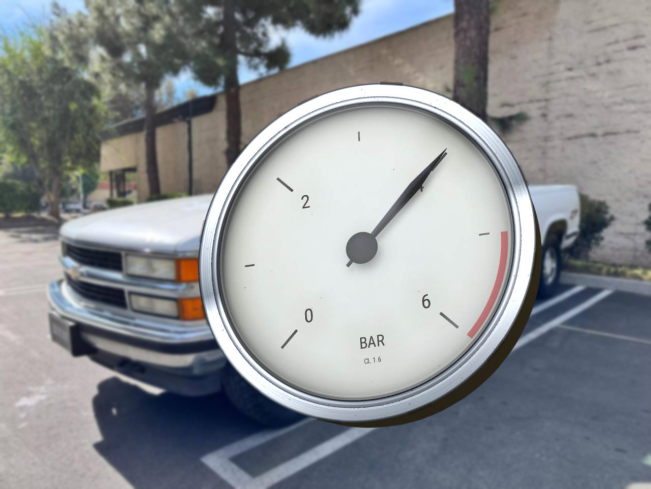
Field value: 4 bar
